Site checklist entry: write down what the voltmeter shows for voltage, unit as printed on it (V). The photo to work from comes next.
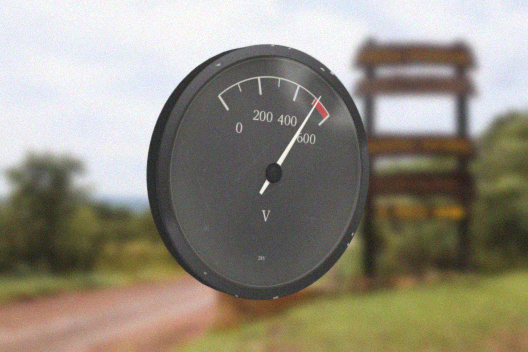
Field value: 500 V
